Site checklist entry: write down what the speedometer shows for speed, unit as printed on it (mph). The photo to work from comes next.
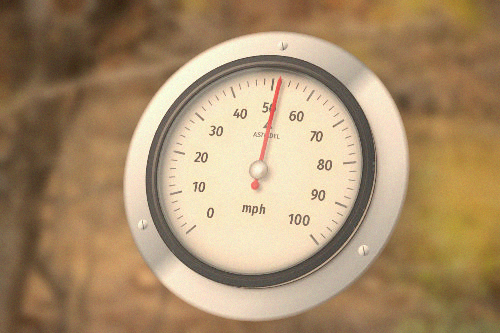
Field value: 52 mph
